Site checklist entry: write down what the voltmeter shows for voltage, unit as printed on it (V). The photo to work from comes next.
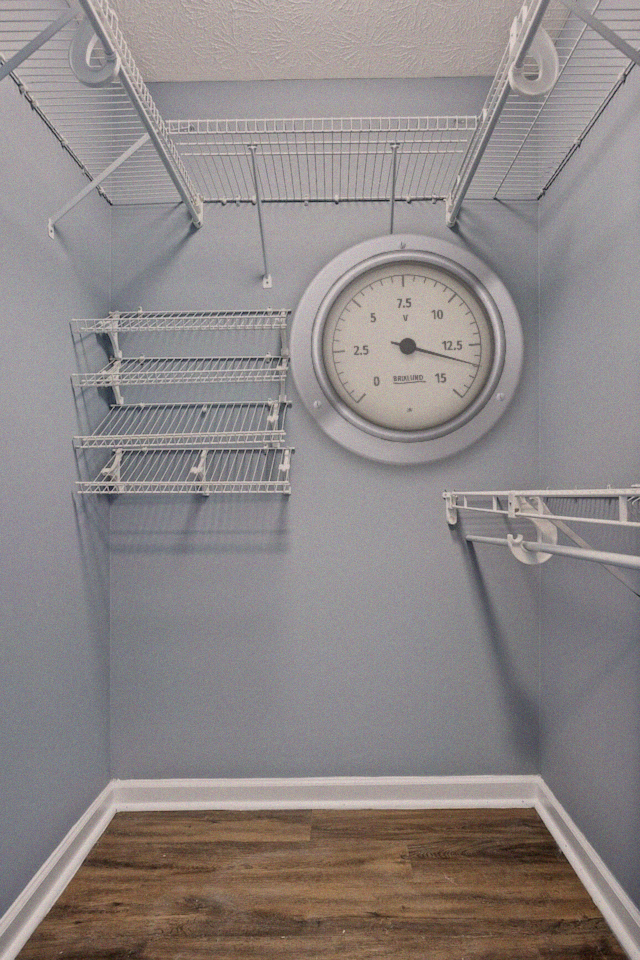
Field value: 13.5 V
